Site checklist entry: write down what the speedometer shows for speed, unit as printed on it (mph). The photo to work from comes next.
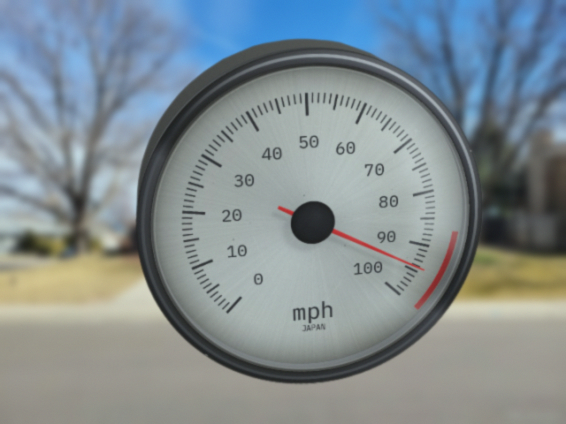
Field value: 94 mph
